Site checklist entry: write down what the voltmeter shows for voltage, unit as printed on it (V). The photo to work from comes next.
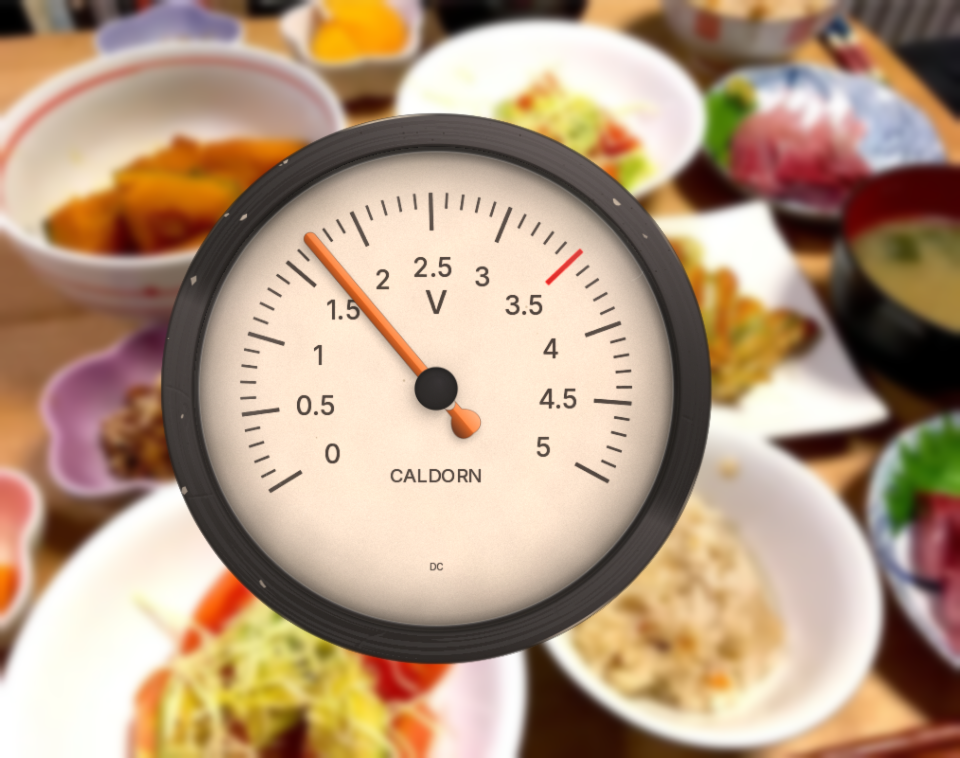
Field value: 1.7 V
